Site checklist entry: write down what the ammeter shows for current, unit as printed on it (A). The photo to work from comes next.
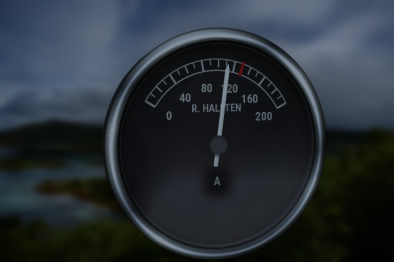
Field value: 110 A
